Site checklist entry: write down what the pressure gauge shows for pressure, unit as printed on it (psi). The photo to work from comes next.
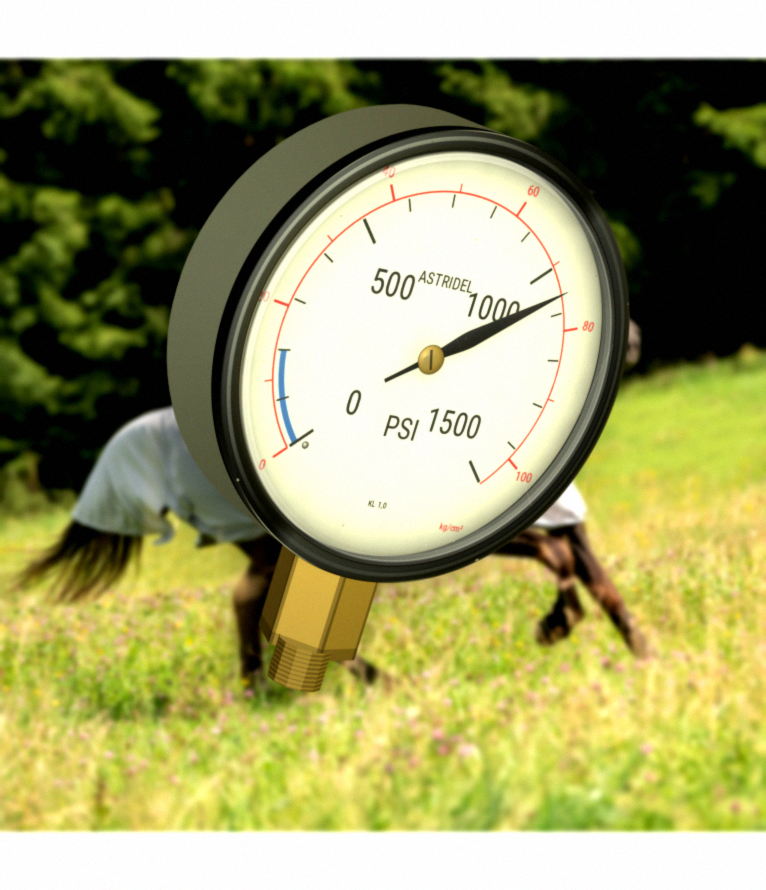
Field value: 1050 psi
